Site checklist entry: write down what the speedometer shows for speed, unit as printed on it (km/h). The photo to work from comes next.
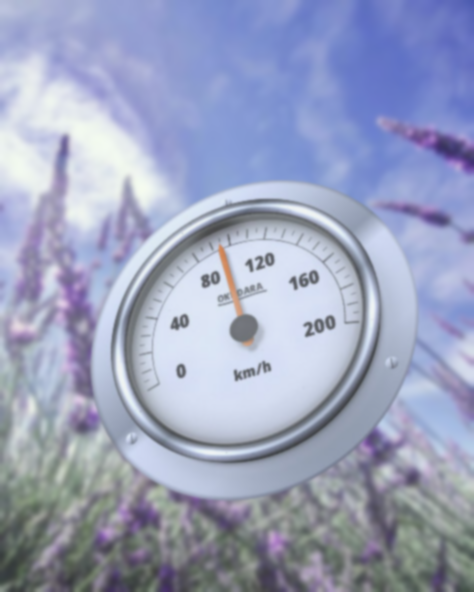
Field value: 95 km/h
